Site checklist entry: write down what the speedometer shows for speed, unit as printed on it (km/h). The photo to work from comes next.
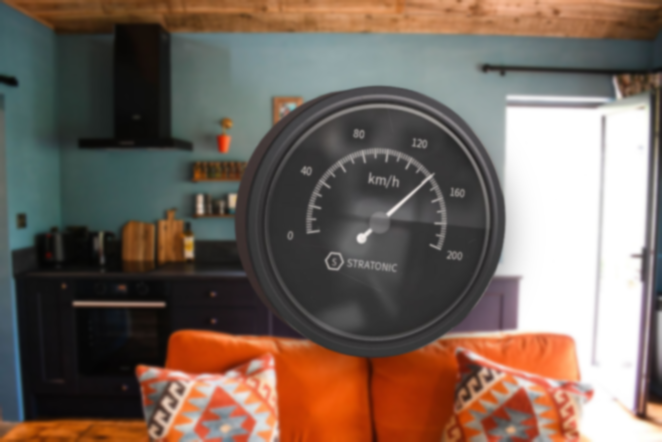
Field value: 140 km/h
